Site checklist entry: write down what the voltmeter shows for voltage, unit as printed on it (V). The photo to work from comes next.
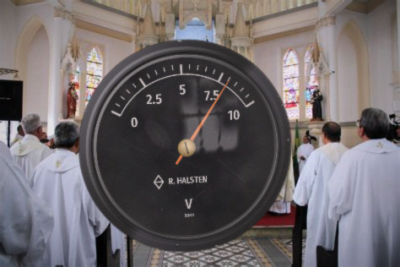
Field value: 8 V
